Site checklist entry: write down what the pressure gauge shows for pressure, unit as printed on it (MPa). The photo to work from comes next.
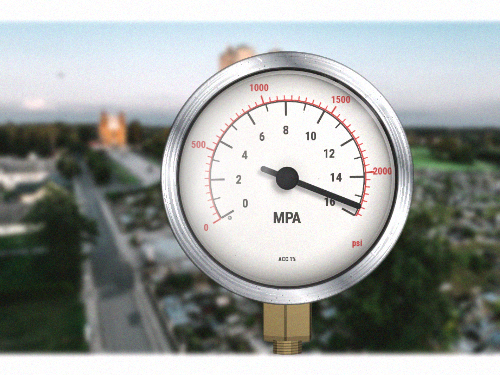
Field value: 15.5 MPa
